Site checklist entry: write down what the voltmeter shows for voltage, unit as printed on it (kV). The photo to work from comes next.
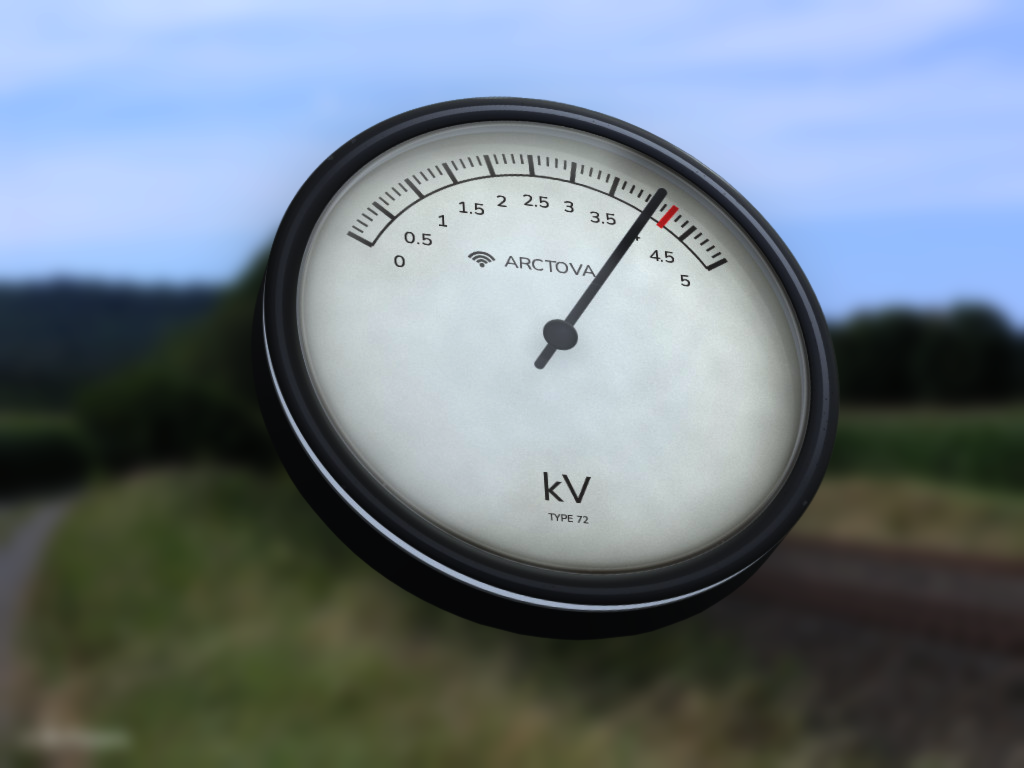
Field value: 4 kV
